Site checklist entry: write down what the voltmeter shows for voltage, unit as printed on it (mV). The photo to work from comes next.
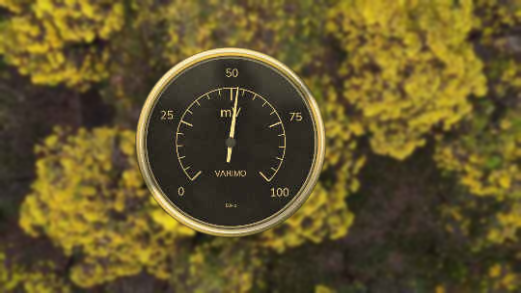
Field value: 52.5 mV
